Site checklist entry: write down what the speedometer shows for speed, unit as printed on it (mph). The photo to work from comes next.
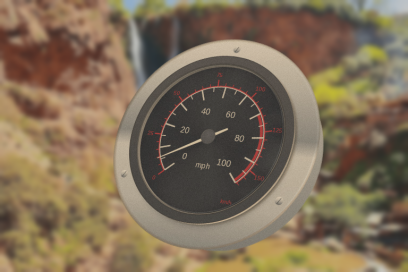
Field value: 5 mph
